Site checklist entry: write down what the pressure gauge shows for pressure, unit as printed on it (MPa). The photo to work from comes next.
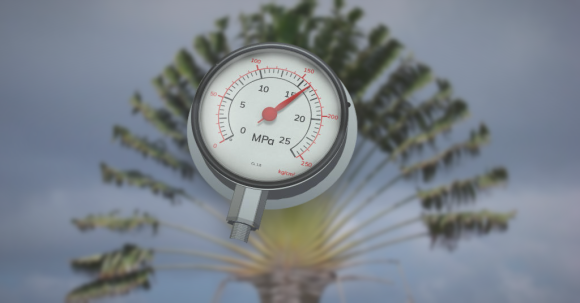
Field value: 16 MPa
